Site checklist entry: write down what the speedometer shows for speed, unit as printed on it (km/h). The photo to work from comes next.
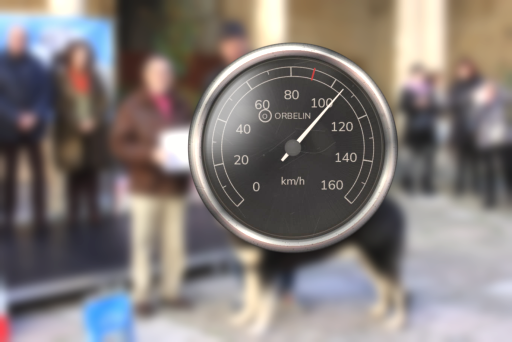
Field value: 105 km/h
